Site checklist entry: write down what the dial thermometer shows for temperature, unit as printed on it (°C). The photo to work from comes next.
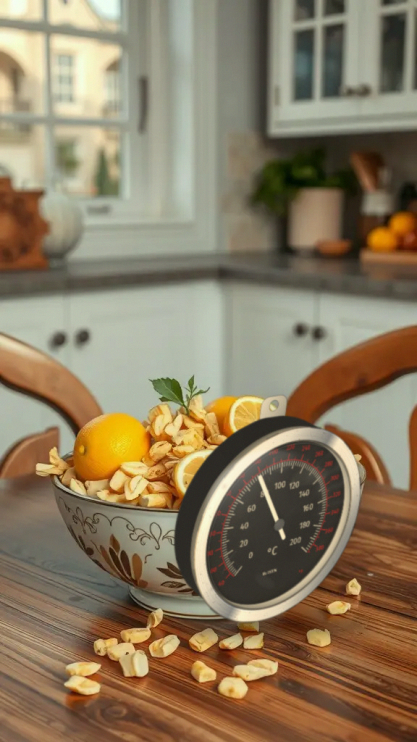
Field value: 80 °C
